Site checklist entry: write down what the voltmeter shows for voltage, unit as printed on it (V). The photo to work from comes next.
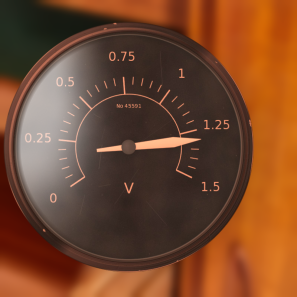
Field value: 1.3 V
